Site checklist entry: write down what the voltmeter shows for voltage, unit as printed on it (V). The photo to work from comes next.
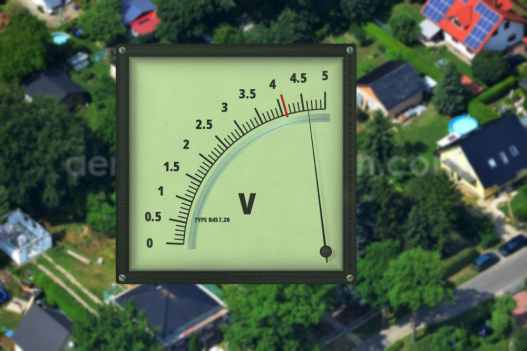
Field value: 4.6 V
